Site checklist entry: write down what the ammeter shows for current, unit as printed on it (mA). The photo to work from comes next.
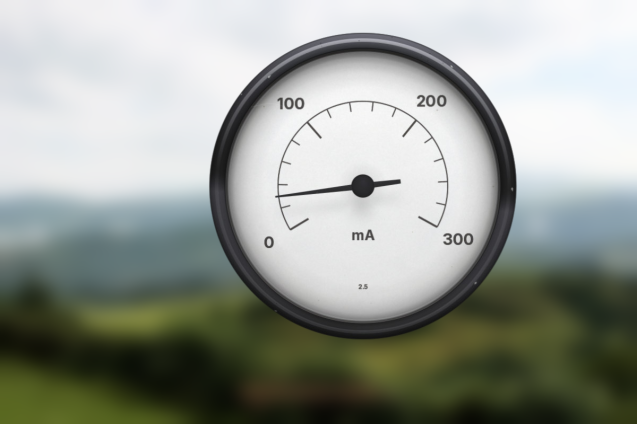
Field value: 30 mA
